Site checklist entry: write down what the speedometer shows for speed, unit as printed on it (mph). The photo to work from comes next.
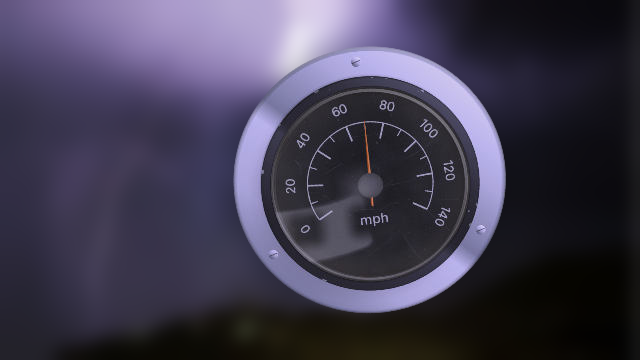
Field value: 70 mph
